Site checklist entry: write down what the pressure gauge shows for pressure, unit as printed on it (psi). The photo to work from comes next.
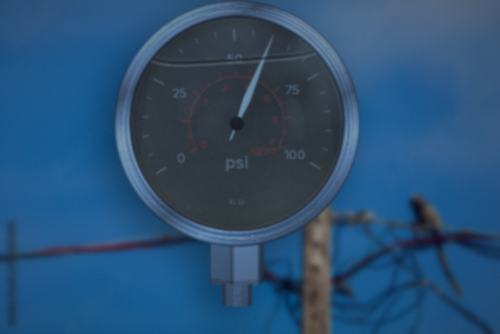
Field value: 60 psi
